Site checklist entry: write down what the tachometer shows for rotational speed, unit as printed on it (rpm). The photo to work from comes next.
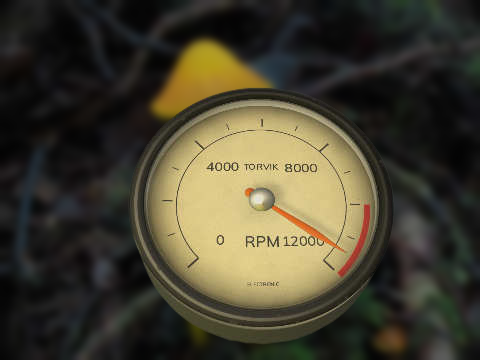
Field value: 11500 rpm
